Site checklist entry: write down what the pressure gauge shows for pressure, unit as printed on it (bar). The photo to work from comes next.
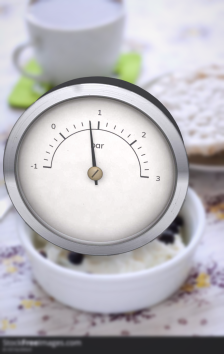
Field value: 0.8 bar
